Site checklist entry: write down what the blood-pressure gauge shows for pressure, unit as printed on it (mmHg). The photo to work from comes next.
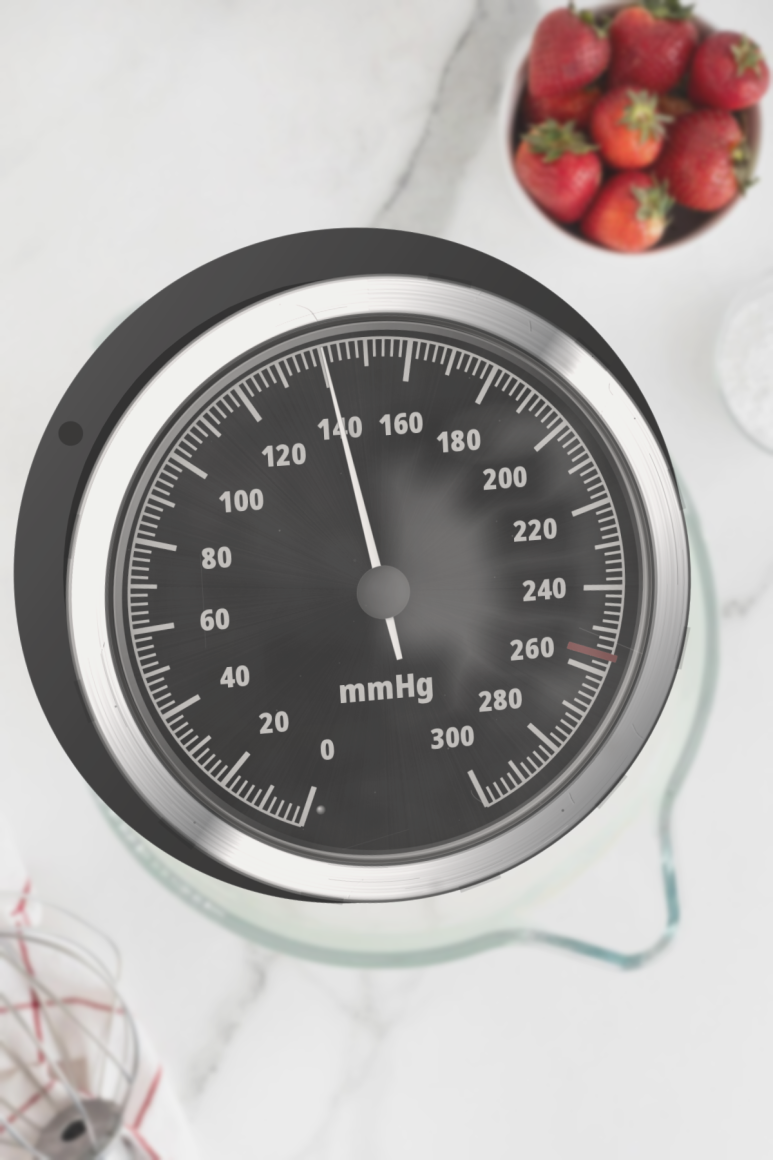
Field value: 140 mmHg
